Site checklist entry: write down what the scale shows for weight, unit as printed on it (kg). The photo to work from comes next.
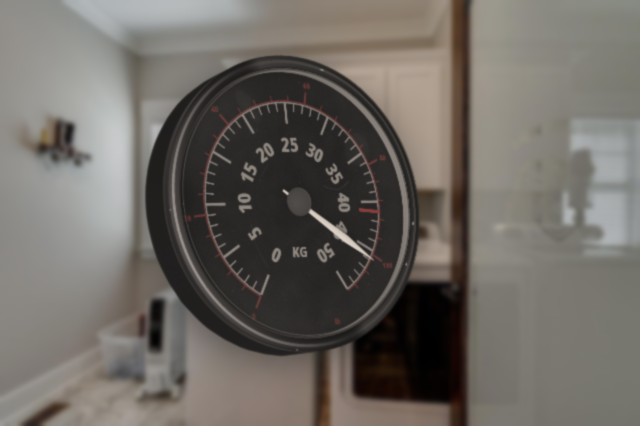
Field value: 46 kg
